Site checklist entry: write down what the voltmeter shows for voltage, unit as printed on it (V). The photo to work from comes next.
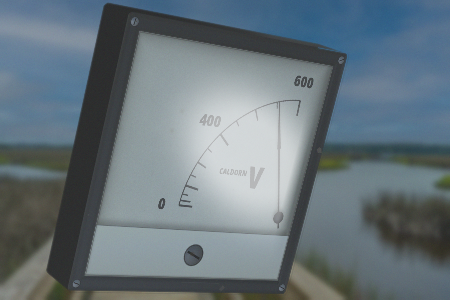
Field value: 550 V
